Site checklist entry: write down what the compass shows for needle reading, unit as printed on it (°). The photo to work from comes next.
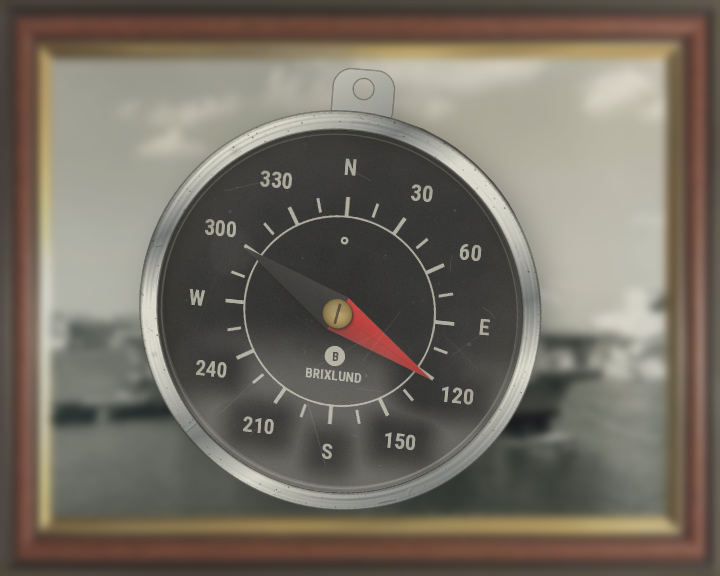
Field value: 120 °
